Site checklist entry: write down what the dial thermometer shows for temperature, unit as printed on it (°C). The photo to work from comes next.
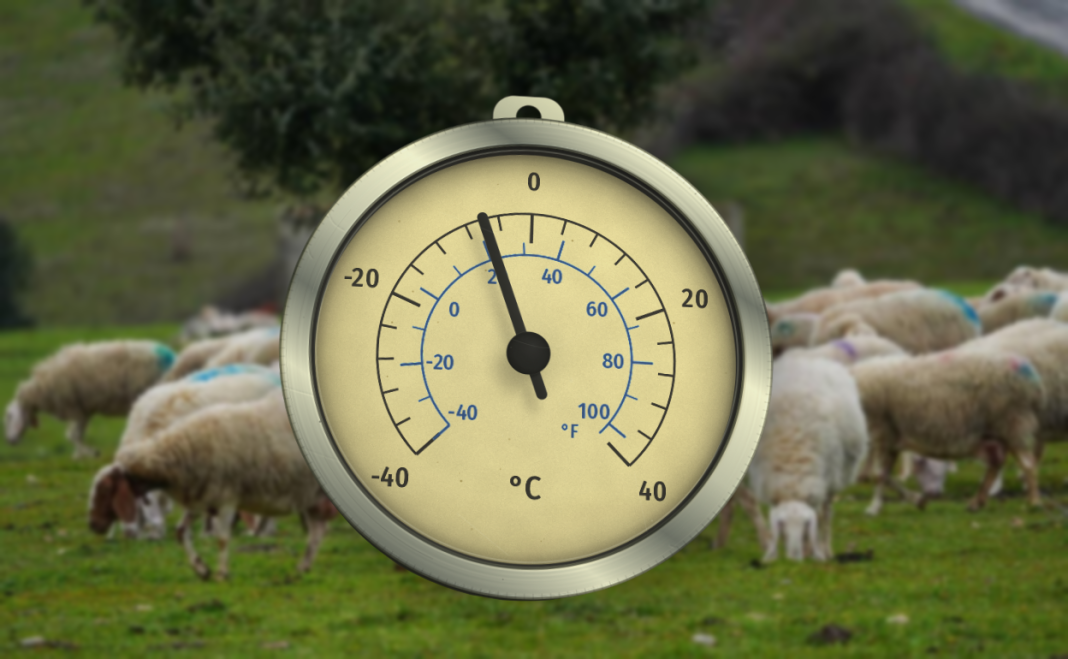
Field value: -6 °C
